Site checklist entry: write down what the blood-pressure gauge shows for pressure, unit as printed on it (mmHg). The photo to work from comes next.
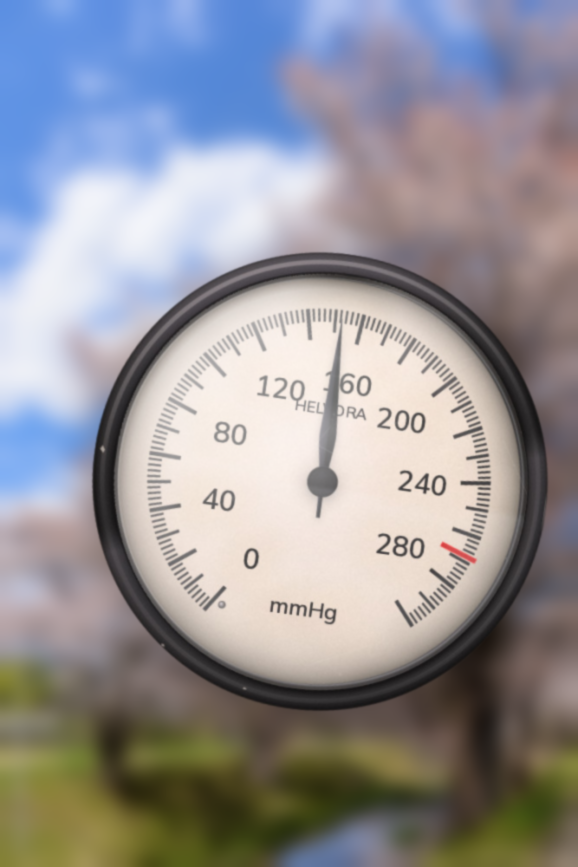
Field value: 152 mmHg
